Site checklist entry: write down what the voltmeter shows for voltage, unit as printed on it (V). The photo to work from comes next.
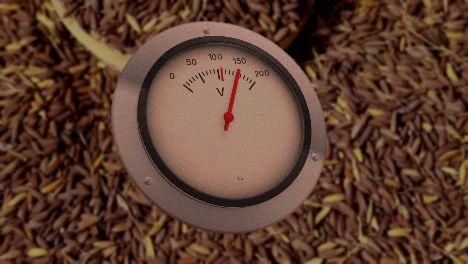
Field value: 150 V
